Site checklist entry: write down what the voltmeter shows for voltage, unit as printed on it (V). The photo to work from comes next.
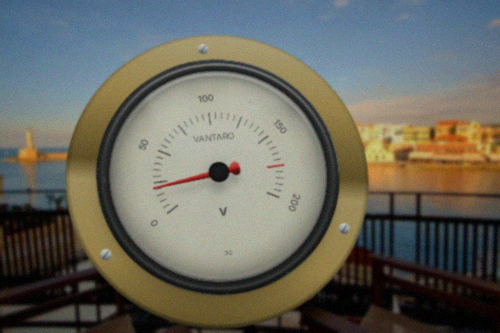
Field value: 20 V
